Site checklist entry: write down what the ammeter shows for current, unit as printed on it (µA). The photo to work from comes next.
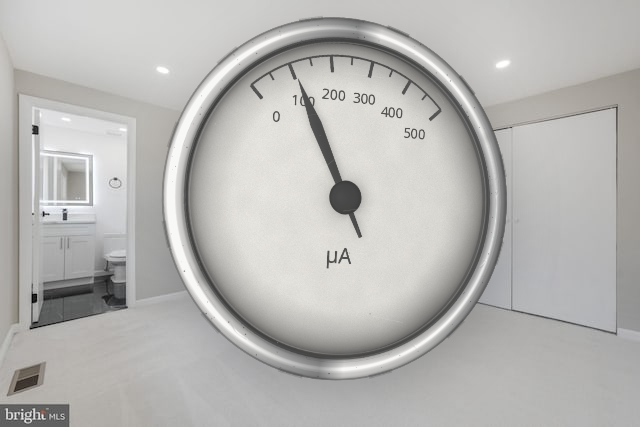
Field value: 100 µA
